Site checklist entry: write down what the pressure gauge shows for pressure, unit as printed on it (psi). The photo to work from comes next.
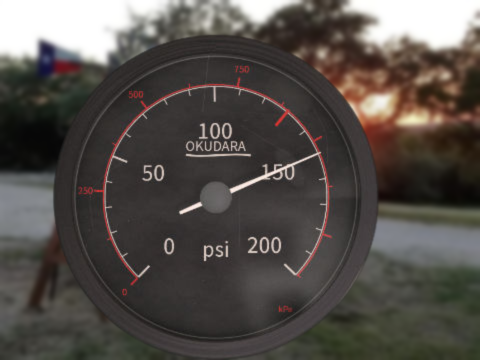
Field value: 150 psi
